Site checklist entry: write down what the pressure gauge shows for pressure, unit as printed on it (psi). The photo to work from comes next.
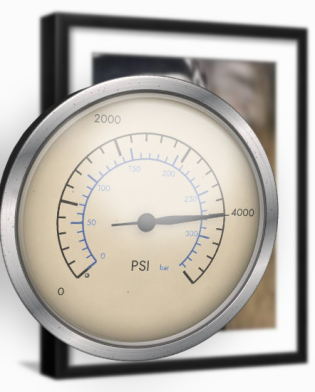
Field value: 4000 psi
